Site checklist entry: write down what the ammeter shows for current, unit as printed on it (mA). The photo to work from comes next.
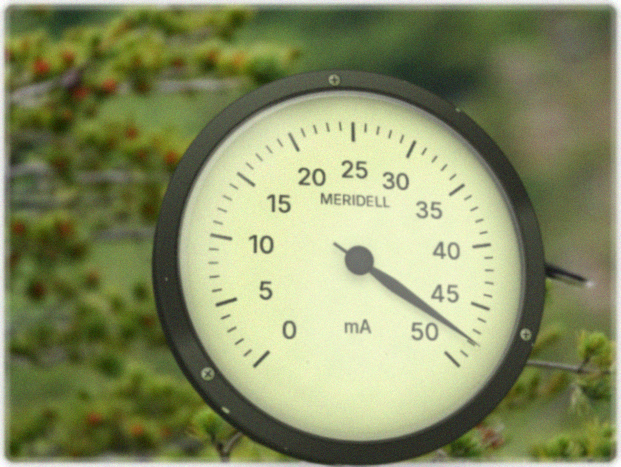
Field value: 48 mA
